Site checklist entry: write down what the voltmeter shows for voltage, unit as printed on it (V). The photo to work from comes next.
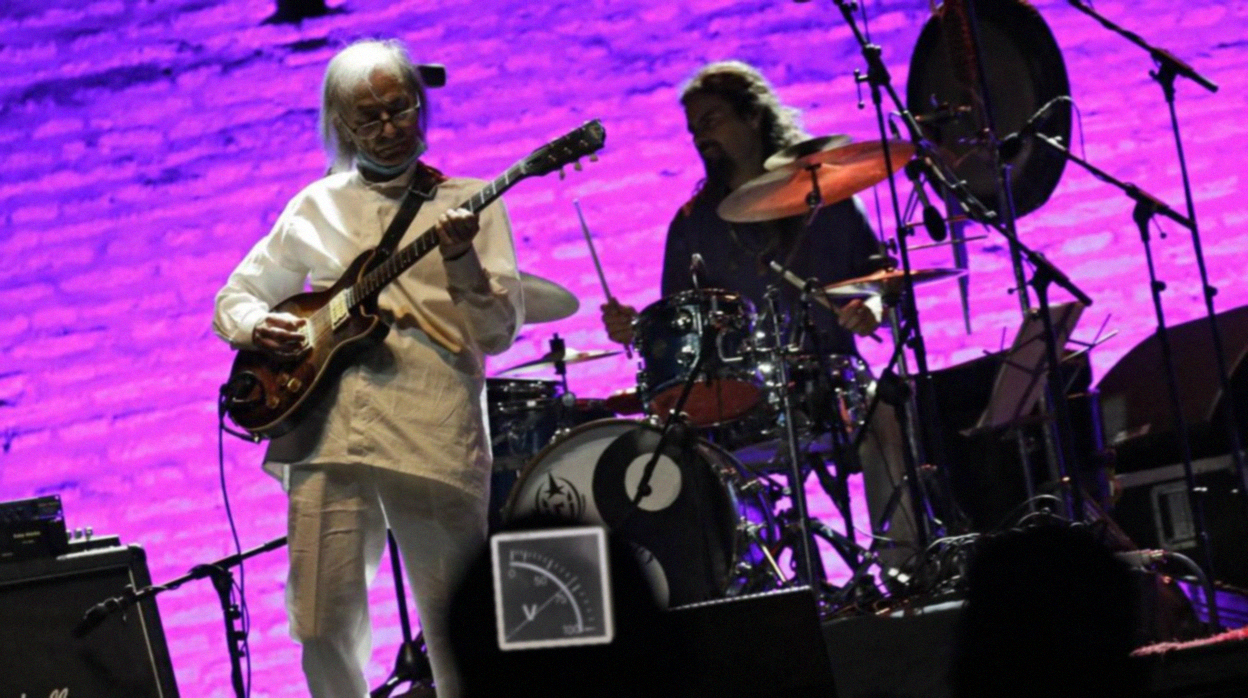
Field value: 70 V
